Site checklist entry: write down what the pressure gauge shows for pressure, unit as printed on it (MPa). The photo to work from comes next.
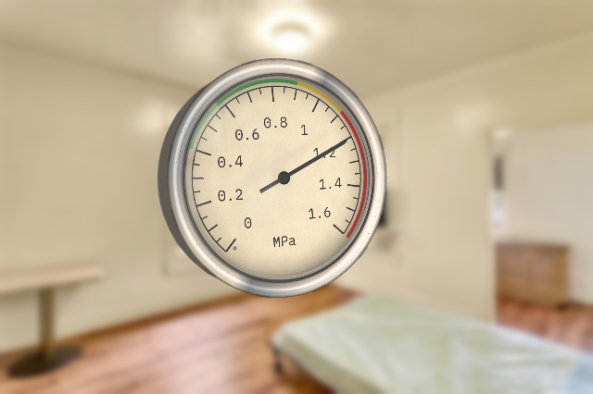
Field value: 1.2 MPa
